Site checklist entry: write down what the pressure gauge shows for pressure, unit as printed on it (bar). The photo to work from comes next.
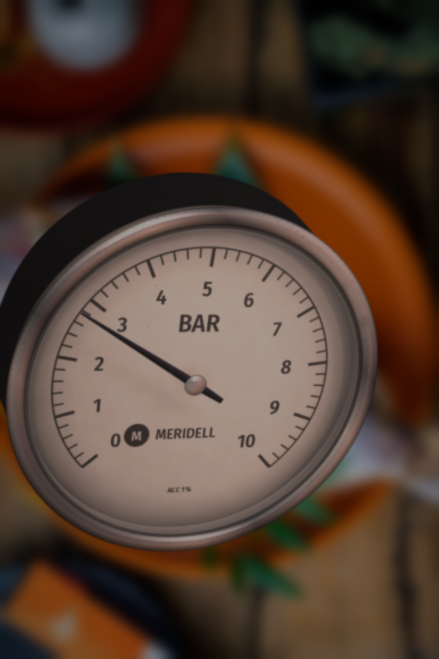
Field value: 2.8 bar
